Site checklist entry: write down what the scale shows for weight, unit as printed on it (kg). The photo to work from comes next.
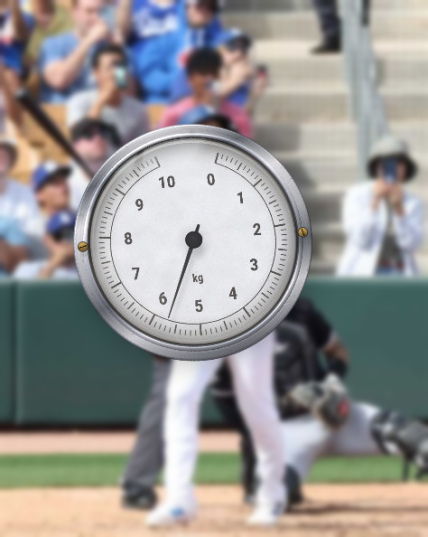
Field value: 5.7 kg
